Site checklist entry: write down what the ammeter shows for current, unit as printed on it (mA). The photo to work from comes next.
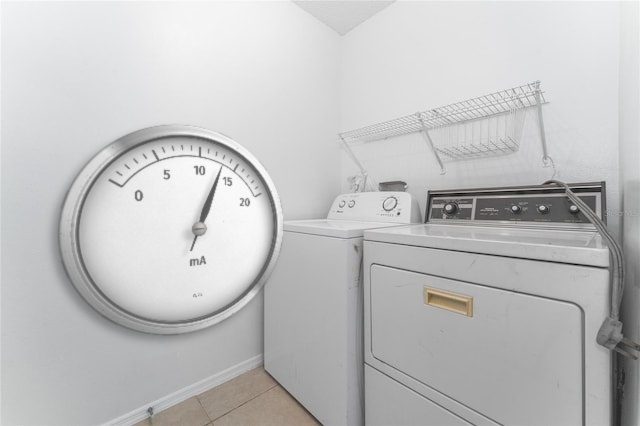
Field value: 13 mA
